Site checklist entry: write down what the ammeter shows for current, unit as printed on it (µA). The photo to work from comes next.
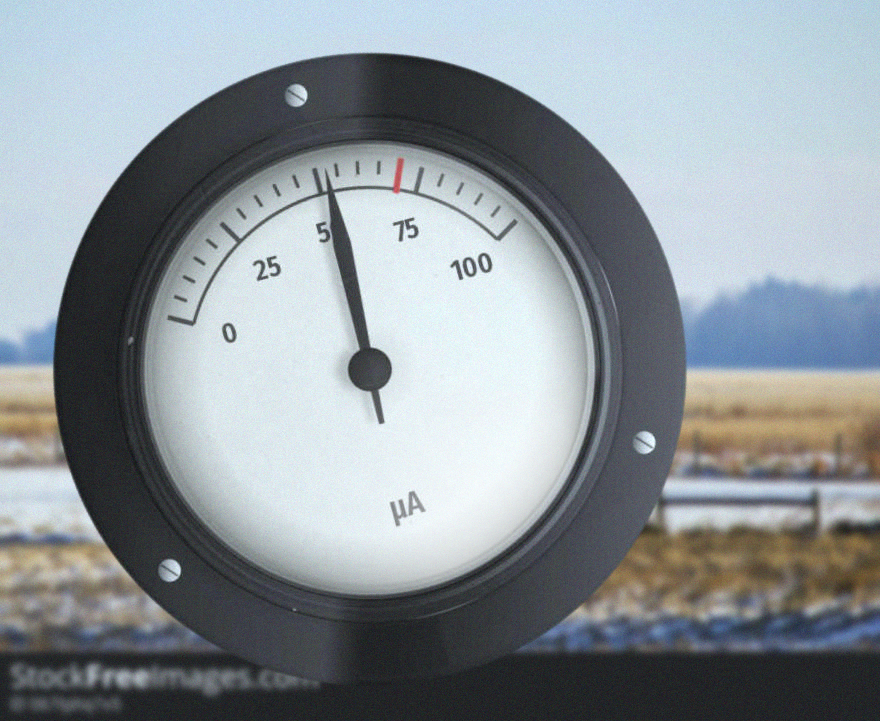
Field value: 52.5 µA
